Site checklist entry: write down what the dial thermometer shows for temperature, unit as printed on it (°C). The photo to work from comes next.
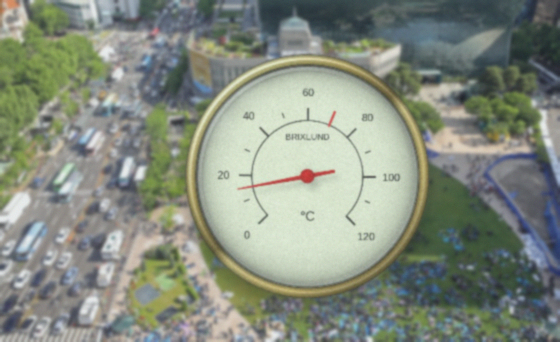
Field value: 15 °C
